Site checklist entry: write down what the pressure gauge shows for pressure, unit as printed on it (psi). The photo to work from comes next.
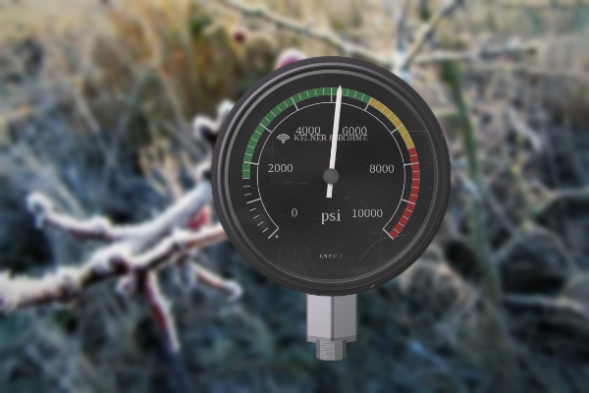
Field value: 5200 psi
